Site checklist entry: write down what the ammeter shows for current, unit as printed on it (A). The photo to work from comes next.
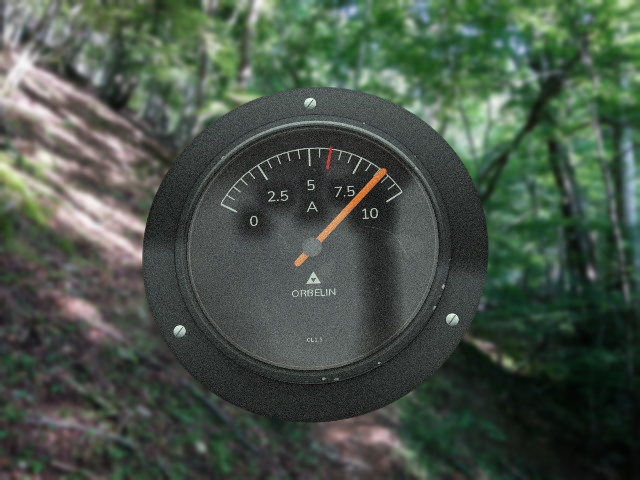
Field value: 8.75 A
